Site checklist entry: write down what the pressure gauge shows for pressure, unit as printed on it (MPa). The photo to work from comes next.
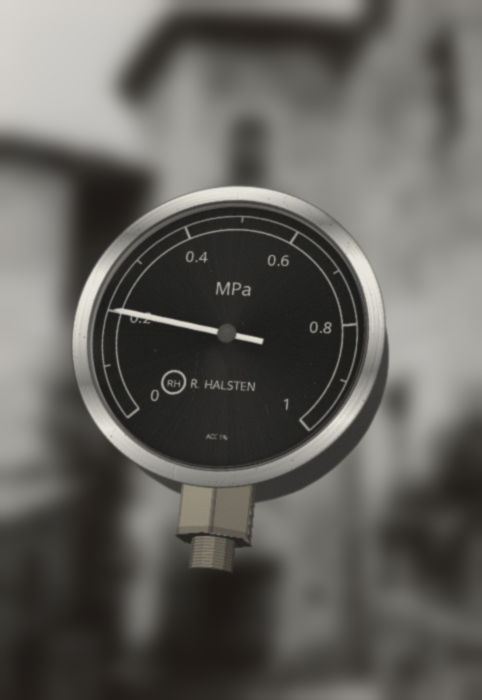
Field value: 0.2 MPa
